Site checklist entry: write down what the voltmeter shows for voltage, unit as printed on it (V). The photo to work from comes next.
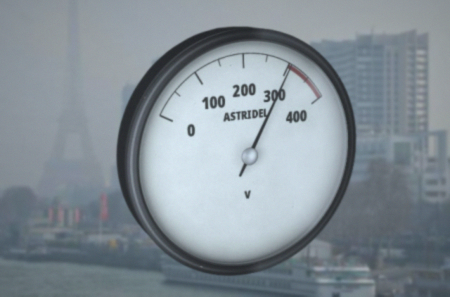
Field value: 300 V
